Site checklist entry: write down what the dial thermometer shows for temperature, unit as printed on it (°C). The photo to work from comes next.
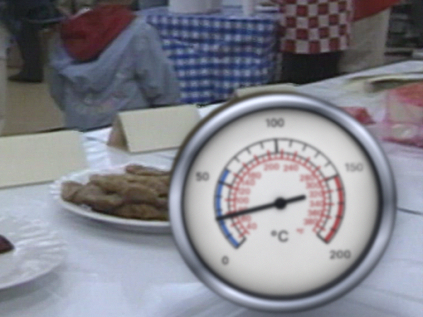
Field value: 25 °C
